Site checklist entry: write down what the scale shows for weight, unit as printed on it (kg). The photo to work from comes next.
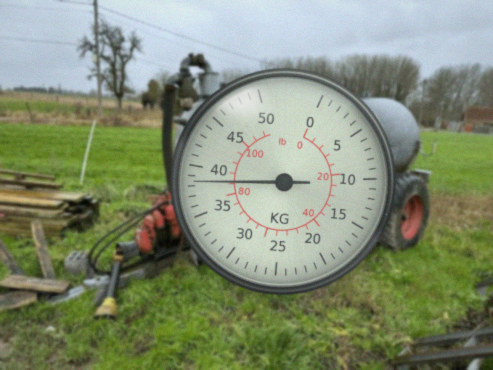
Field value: 38.5 kg
